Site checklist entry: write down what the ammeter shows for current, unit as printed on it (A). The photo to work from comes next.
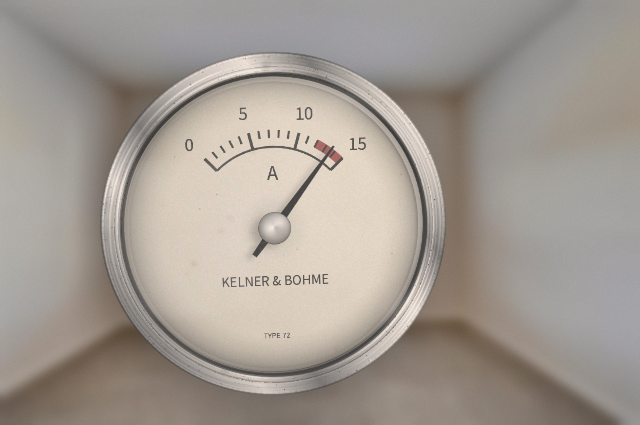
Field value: 13.5 A
